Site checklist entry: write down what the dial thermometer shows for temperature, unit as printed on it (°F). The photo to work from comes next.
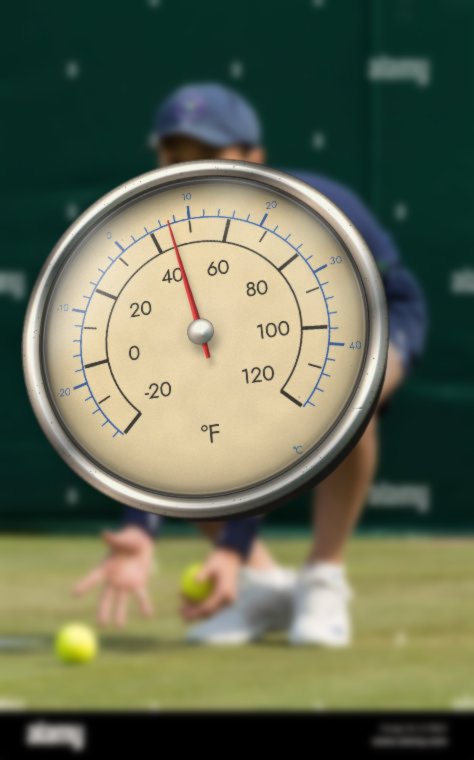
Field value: 45 °F
